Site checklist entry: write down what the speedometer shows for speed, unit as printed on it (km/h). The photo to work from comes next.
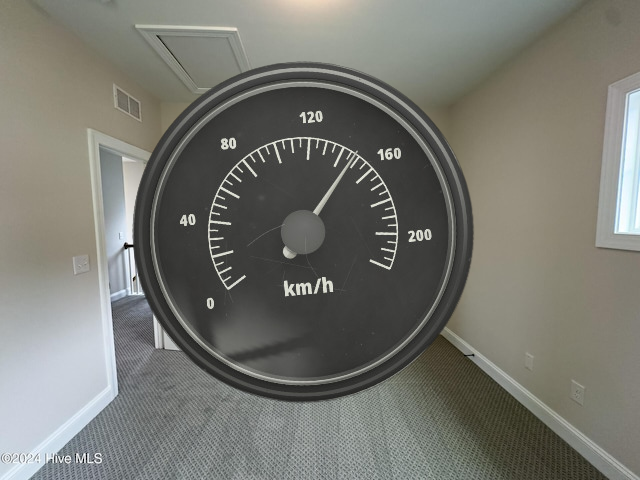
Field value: 147.5 km/h
